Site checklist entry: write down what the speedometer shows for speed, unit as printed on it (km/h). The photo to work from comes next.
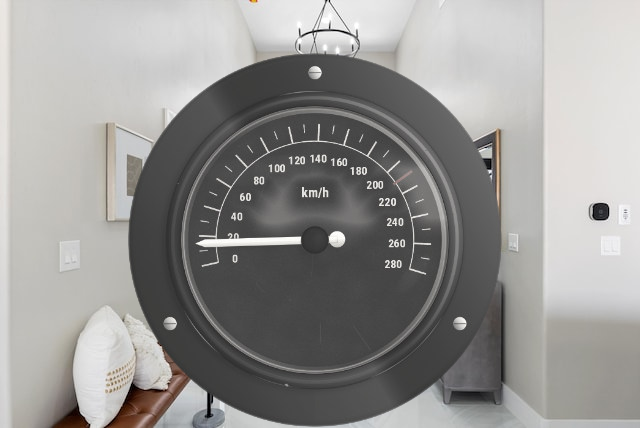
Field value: 15 km/h
